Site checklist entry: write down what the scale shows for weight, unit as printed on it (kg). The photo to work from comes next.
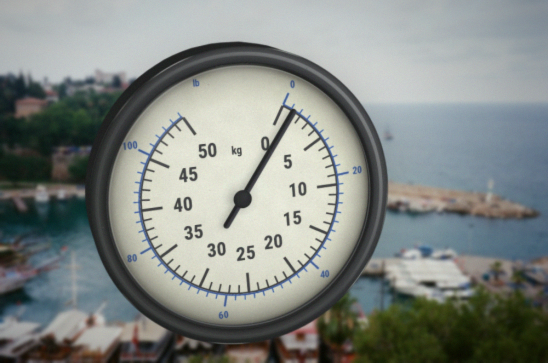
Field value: 1 kg
